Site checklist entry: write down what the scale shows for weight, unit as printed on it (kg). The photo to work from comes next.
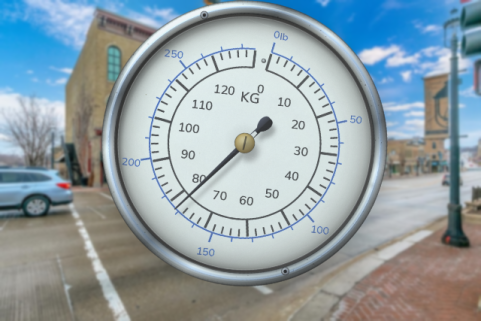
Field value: 78 kg
